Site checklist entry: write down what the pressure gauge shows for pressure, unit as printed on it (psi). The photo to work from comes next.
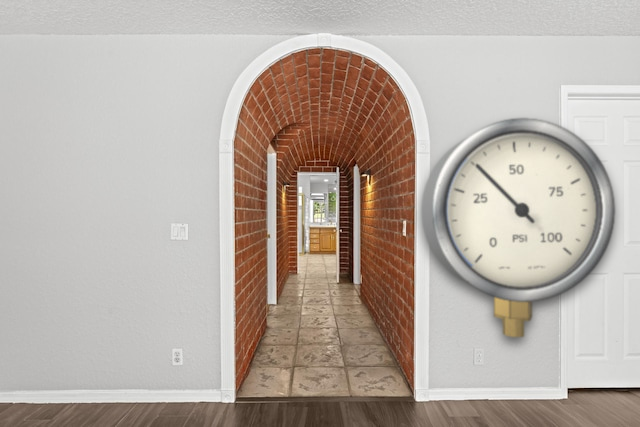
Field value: 35 psi
